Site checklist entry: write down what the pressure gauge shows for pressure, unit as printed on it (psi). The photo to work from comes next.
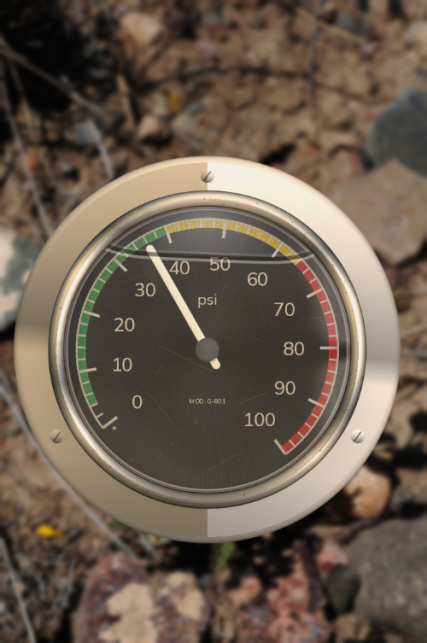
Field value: 36 psi
